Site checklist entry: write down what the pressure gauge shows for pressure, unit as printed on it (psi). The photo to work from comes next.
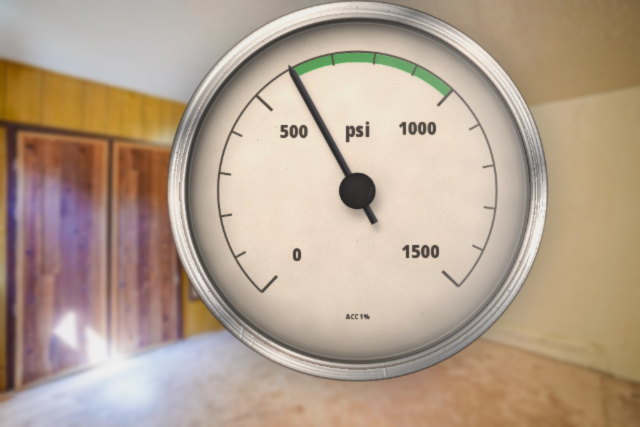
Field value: 600 psi
